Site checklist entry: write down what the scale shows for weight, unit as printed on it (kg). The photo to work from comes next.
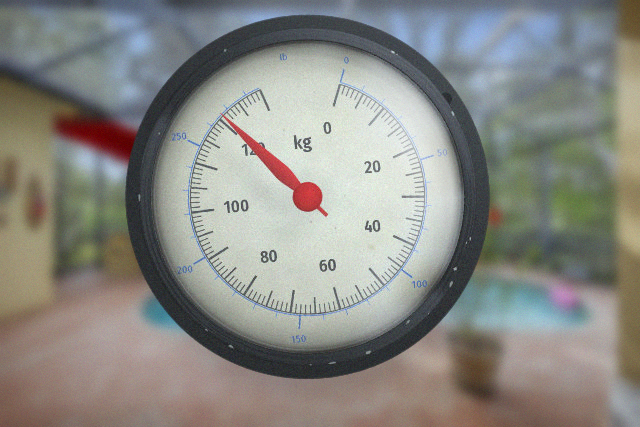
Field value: 121 kg
